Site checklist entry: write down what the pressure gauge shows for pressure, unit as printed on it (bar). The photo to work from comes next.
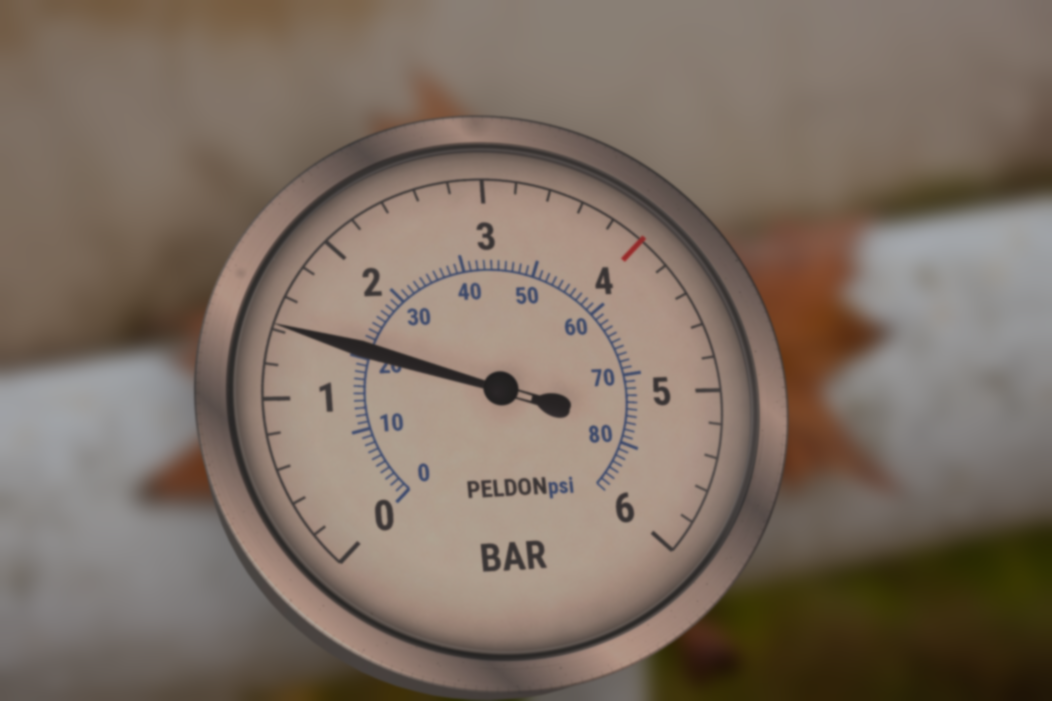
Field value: 1.4 bar
